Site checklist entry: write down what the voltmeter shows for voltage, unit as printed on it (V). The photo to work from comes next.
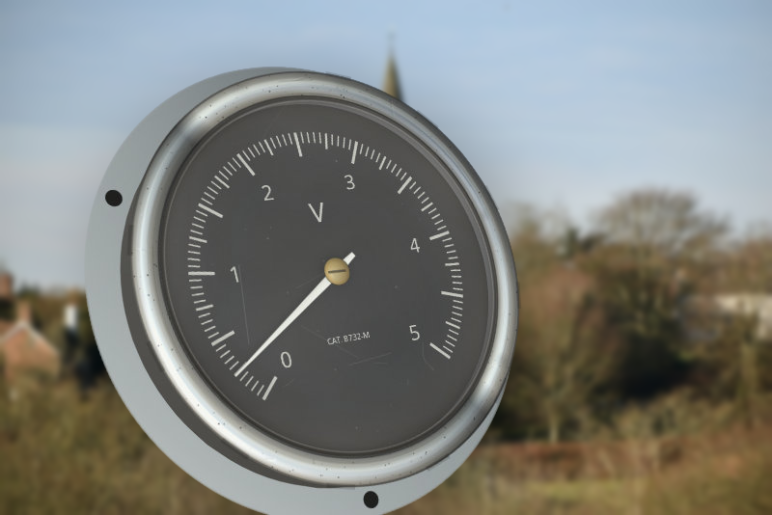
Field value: 0.25 V
